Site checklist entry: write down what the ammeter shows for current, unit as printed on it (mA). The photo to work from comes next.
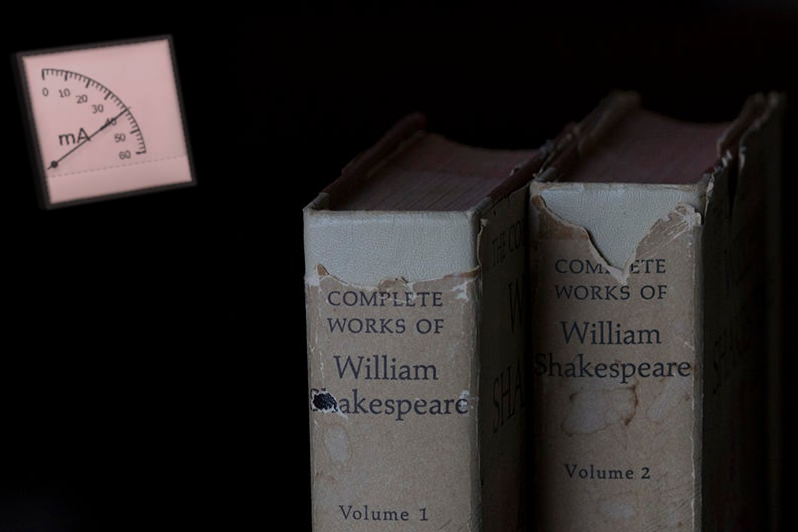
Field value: 40 mA
